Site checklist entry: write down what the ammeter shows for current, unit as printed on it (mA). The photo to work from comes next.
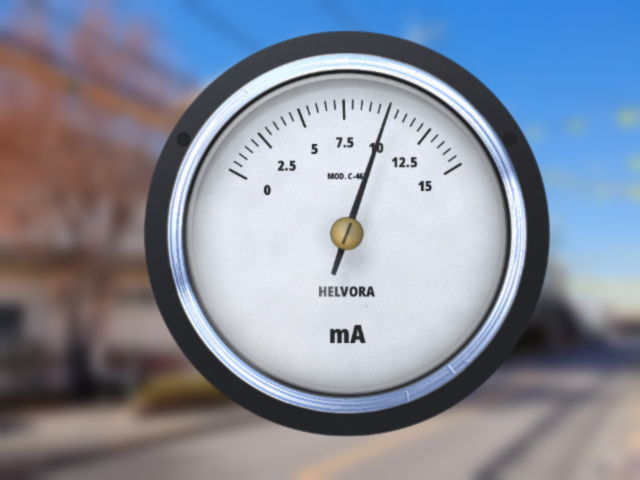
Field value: 10 mA
